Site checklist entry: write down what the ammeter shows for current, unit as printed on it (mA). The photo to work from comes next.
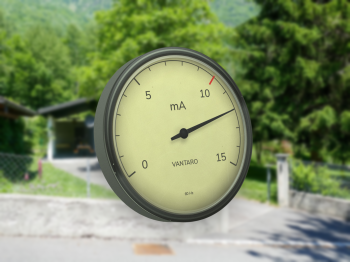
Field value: 12 mA
